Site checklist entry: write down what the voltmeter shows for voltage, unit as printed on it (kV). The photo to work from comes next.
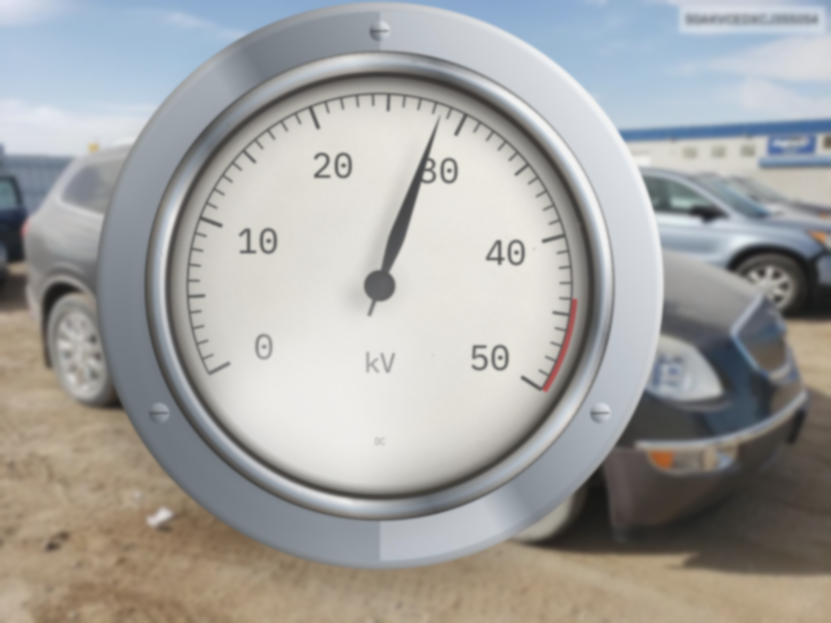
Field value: 28.5 kV
